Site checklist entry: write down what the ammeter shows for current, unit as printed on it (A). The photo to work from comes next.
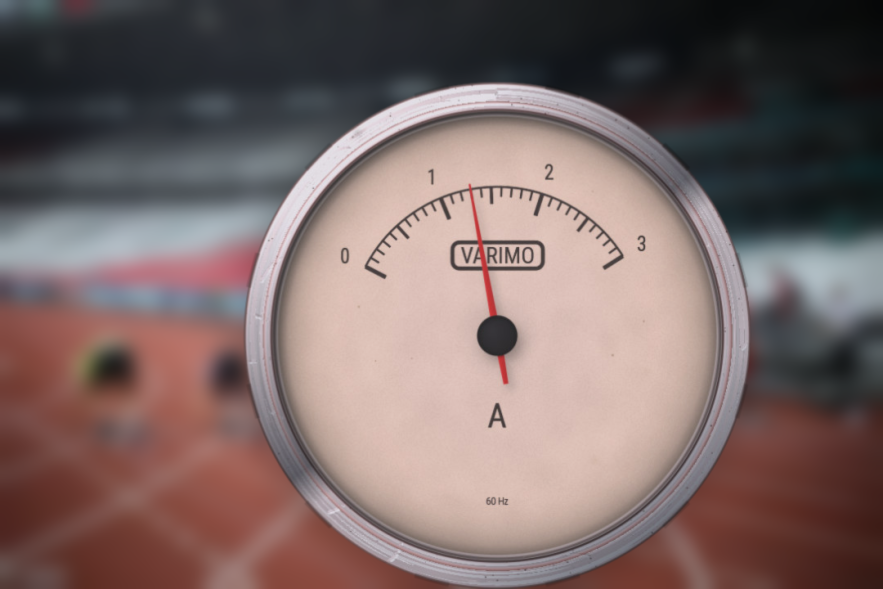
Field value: 1.3 A
